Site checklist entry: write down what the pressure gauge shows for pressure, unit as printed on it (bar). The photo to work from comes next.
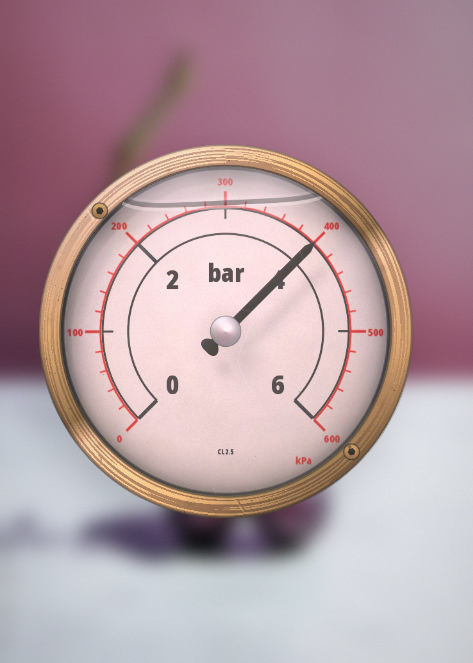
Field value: 4 bar
